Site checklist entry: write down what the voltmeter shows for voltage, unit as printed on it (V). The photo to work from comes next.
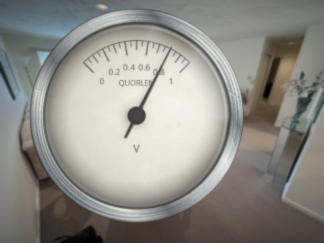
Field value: 0.8 V
